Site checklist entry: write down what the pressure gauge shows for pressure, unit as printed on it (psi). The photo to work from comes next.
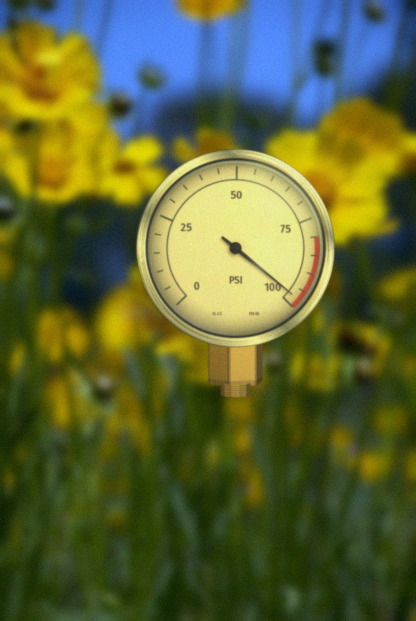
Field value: 97.5 psi
